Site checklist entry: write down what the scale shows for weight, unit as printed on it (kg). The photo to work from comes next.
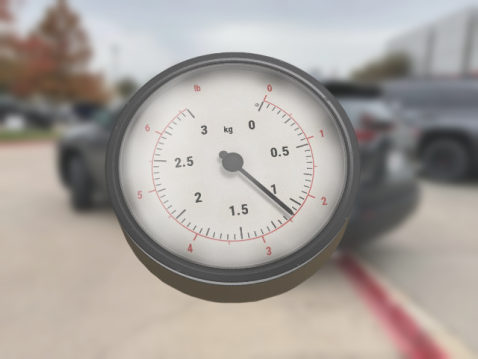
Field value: 1.1 kg
